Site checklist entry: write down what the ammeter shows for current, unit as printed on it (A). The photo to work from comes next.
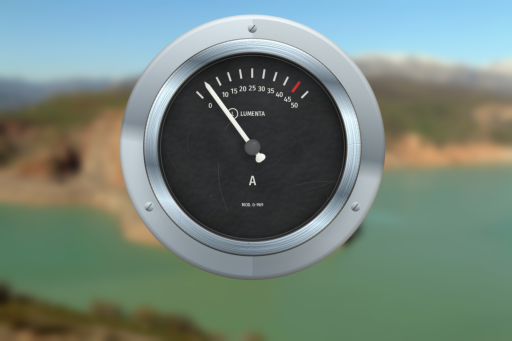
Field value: 5 A
